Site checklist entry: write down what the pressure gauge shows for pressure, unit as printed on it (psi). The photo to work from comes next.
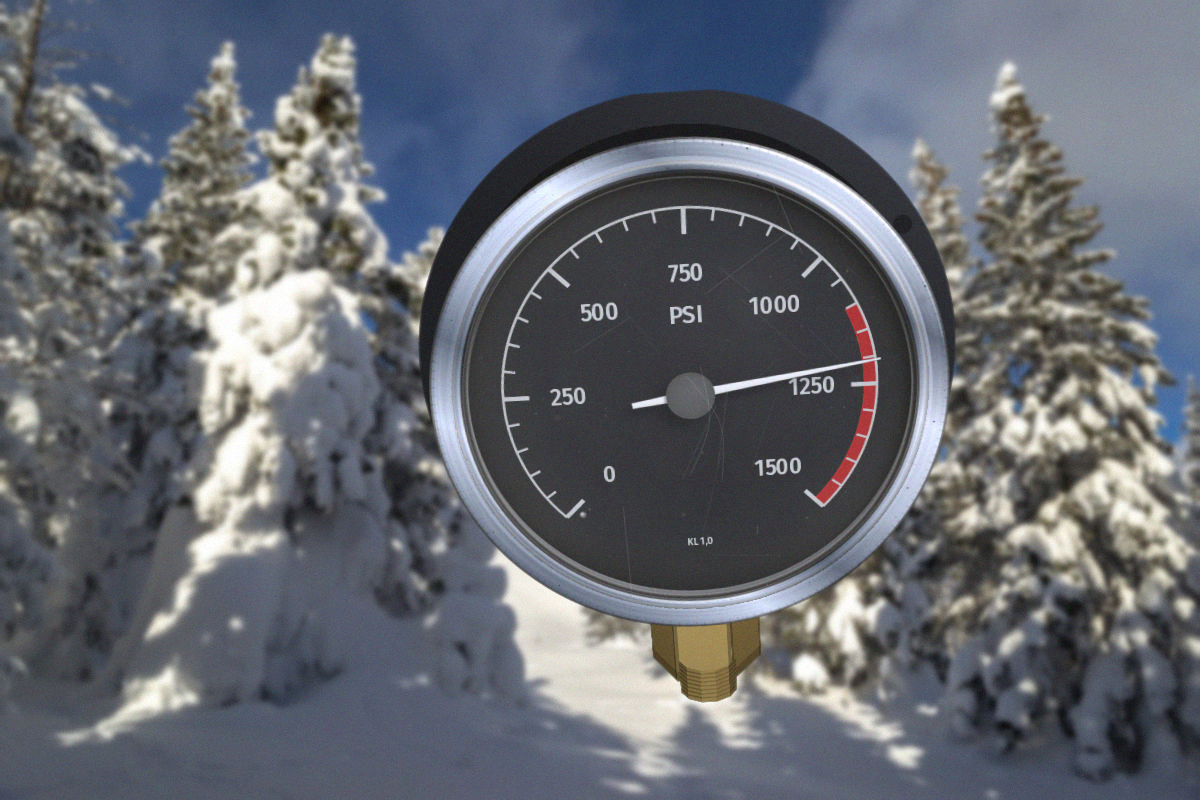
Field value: 1200 psi
